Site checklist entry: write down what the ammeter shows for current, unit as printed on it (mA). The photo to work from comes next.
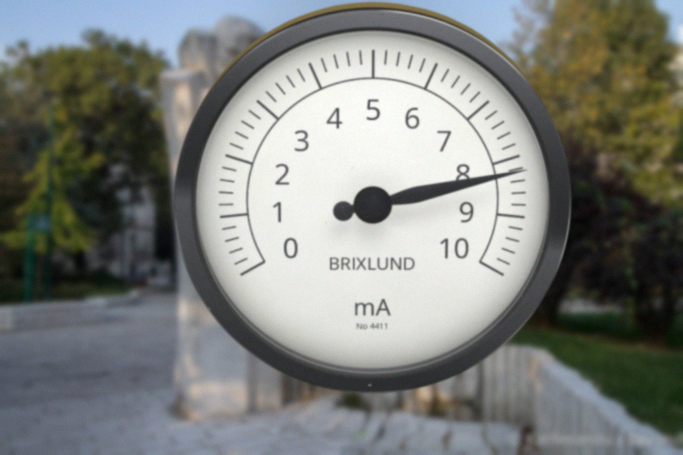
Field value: 8.2 mA
